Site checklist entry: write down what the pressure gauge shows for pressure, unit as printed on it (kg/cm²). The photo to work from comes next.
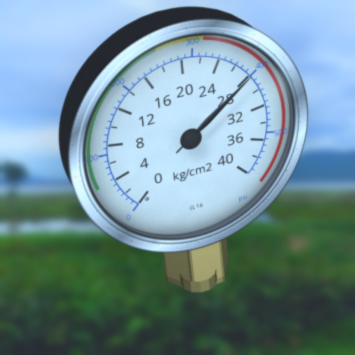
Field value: 28 kg/cm²
